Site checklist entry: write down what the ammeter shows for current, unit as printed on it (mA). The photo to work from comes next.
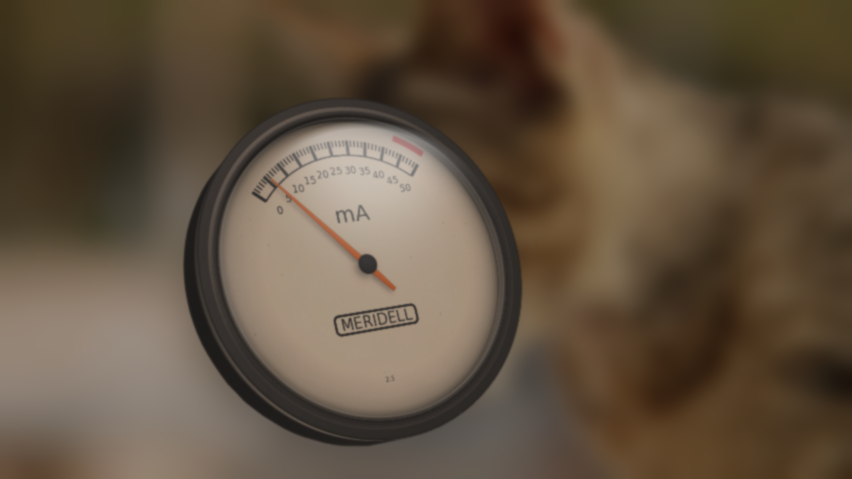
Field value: 5 mA
